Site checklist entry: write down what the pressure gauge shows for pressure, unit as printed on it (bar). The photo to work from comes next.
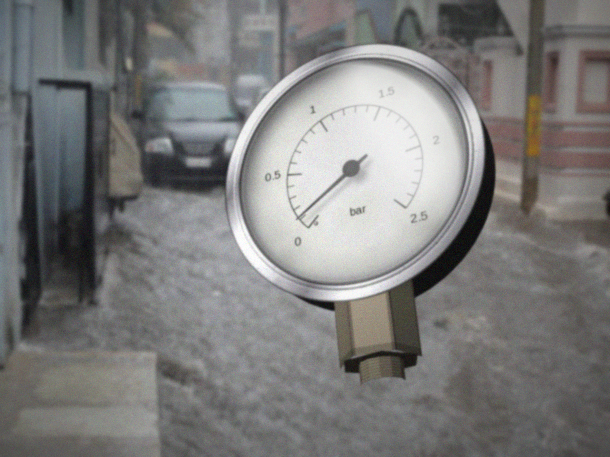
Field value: 0.1 bar
